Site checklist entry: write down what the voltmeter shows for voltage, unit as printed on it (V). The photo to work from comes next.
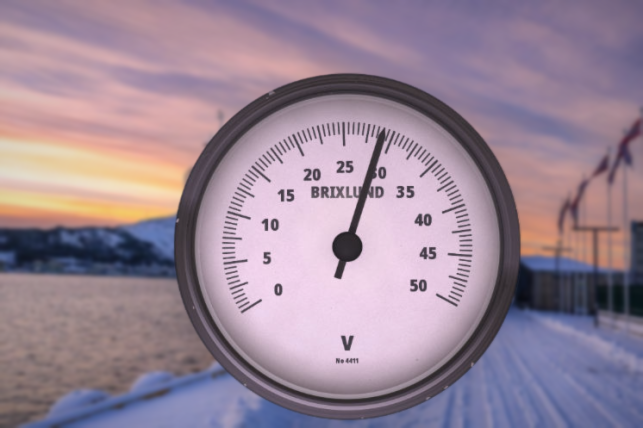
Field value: 29 V
